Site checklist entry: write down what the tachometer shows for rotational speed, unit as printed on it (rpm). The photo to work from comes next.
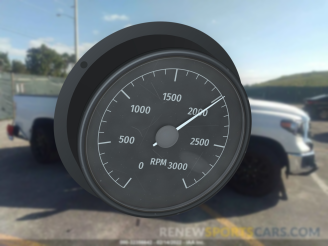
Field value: 2000 rpm
